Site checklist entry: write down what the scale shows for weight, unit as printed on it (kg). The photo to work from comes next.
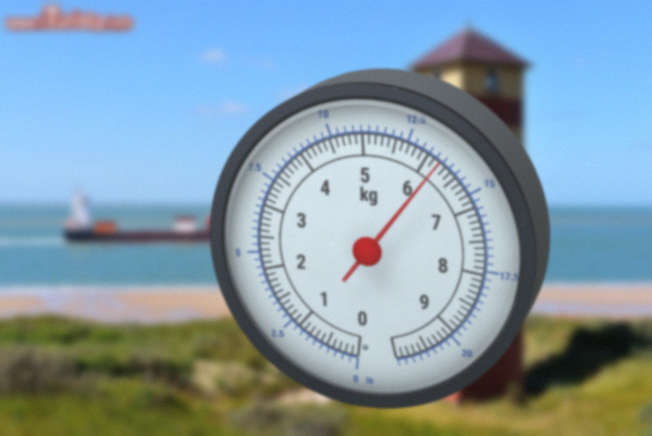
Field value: 6.2 kg
